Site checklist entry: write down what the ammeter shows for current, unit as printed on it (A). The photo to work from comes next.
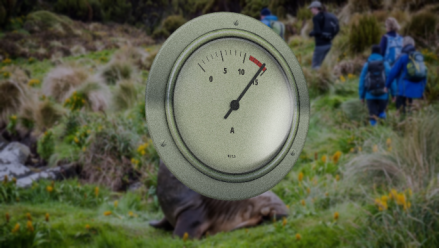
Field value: 14 A
